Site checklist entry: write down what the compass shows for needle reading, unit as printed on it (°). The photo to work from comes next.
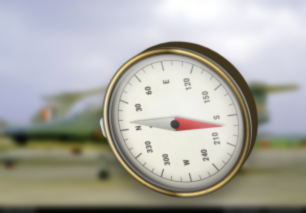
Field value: 190 °
